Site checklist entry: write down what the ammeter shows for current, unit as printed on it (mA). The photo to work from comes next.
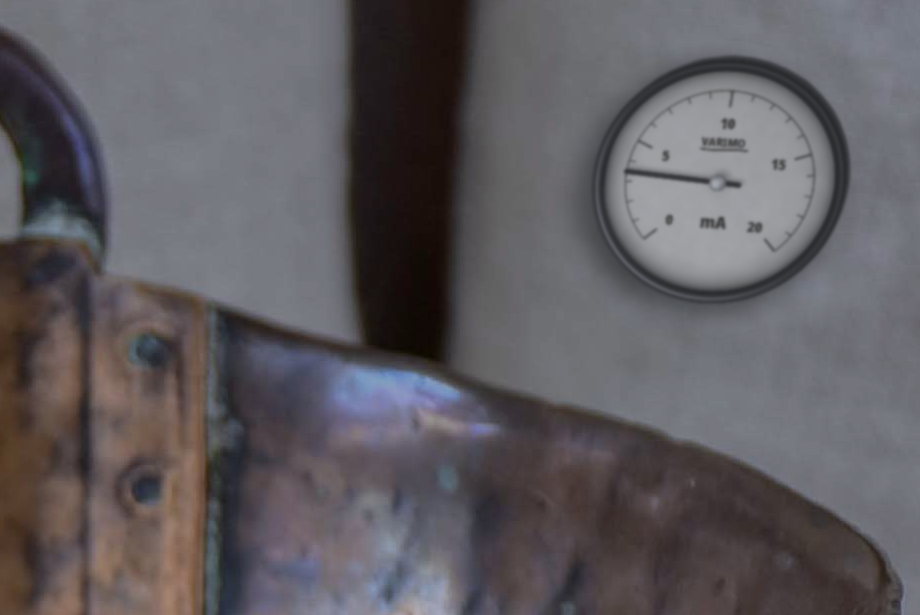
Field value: 3.5 mA
